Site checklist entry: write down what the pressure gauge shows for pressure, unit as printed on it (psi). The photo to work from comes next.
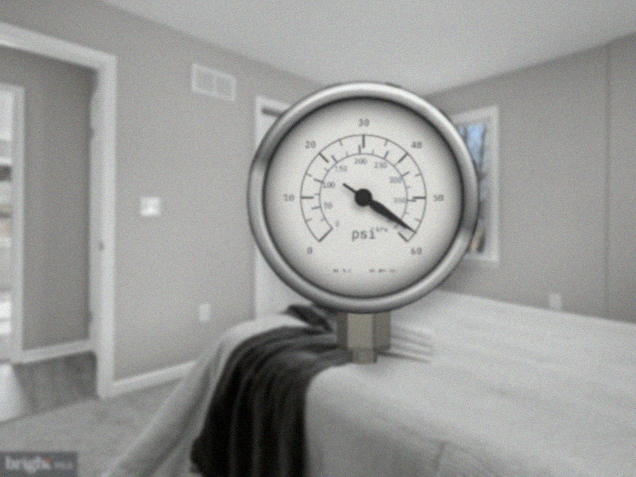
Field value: 57.5 psi
